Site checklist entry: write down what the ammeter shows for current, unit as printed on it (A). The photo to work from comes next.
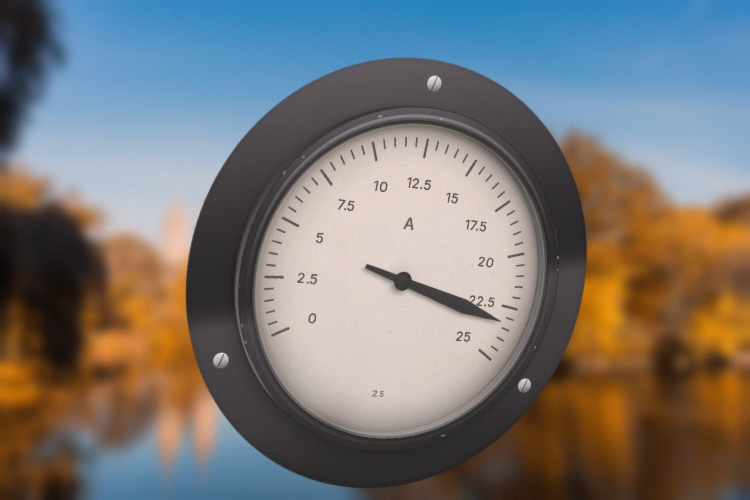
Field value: 23.25 A
